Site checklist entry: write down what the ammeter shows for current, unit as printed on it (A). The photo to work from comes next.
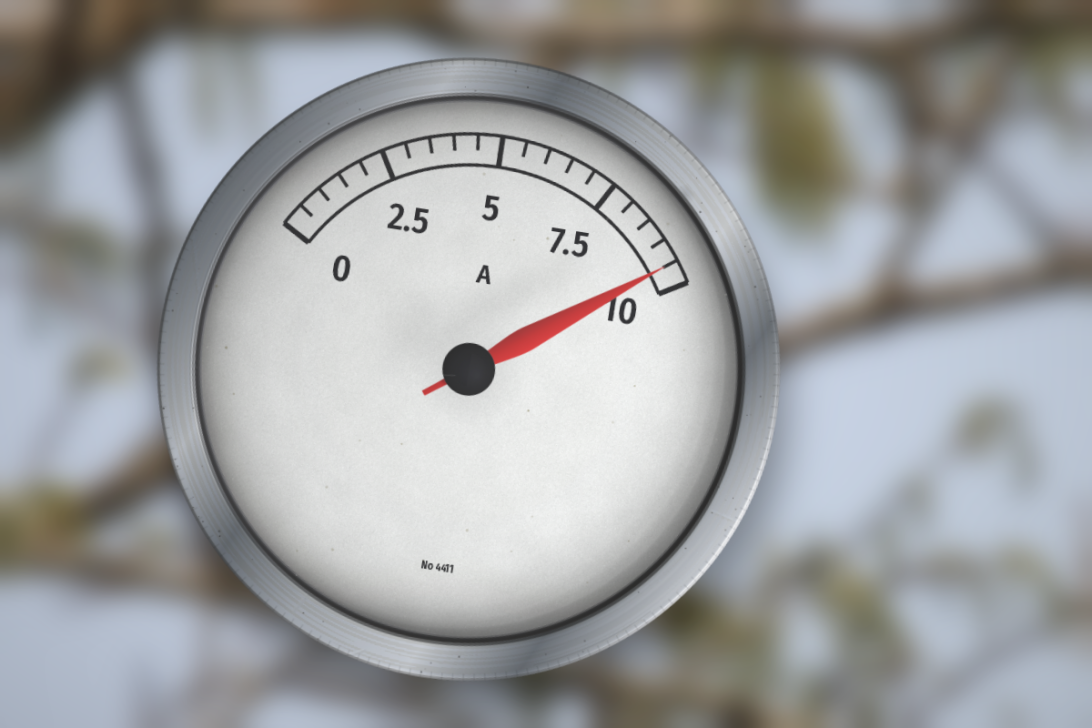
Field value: 9.5 A
